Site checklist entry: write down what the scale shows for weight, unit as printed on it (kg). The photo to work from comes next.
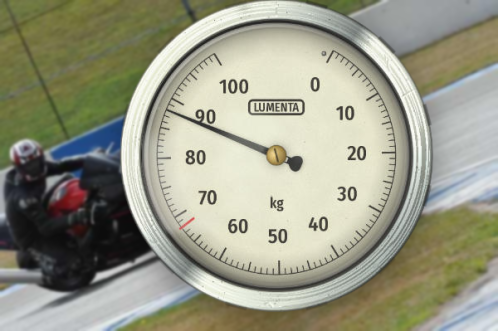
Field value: 88 kg
